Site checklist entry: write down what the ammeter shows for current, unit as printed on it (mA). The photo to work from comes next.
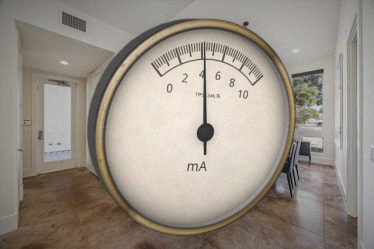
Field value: 4 mA
